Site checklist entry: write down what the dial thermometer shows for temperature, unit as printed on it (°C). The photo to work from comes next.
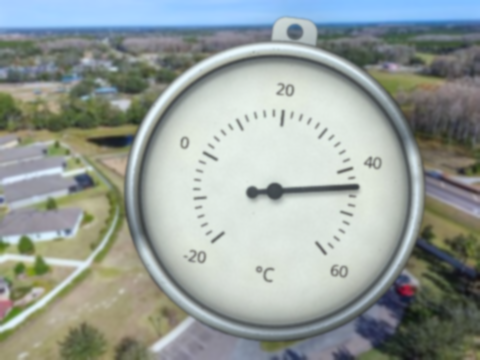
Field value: 44 °C
